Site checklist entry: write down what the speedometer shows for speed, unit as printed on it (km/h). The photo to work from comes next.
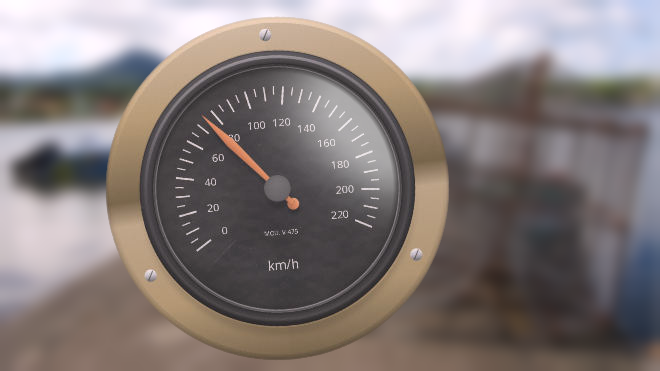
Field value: 75 km/h
